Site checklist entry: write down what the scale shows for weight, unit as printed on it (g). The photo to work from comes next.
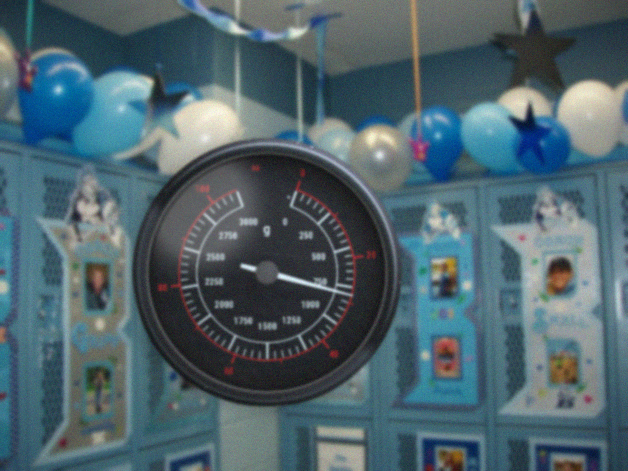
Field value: 800 g
